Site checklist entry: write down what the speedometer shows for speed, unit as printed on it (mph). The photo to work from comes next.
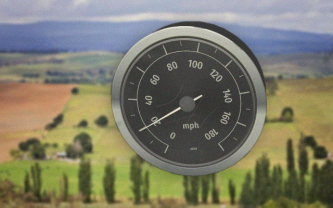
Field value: 20 mph
